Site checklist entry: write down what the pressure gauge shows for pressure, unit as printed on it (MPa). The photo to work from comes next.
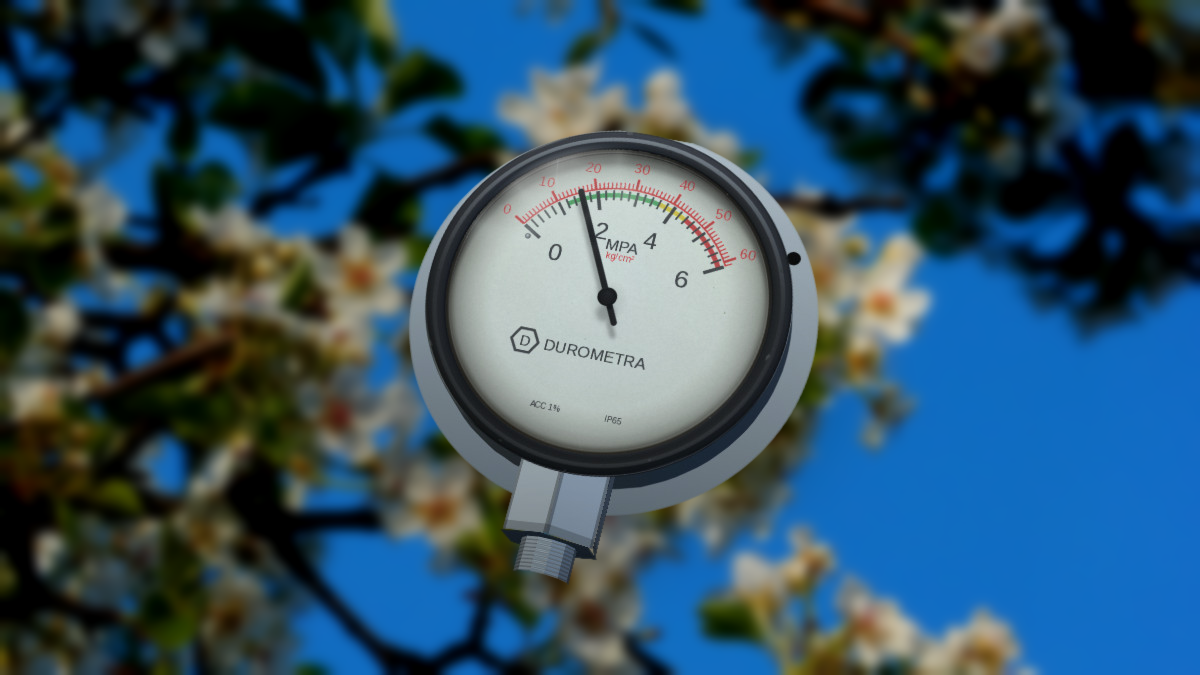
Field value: 1.6 MPa
